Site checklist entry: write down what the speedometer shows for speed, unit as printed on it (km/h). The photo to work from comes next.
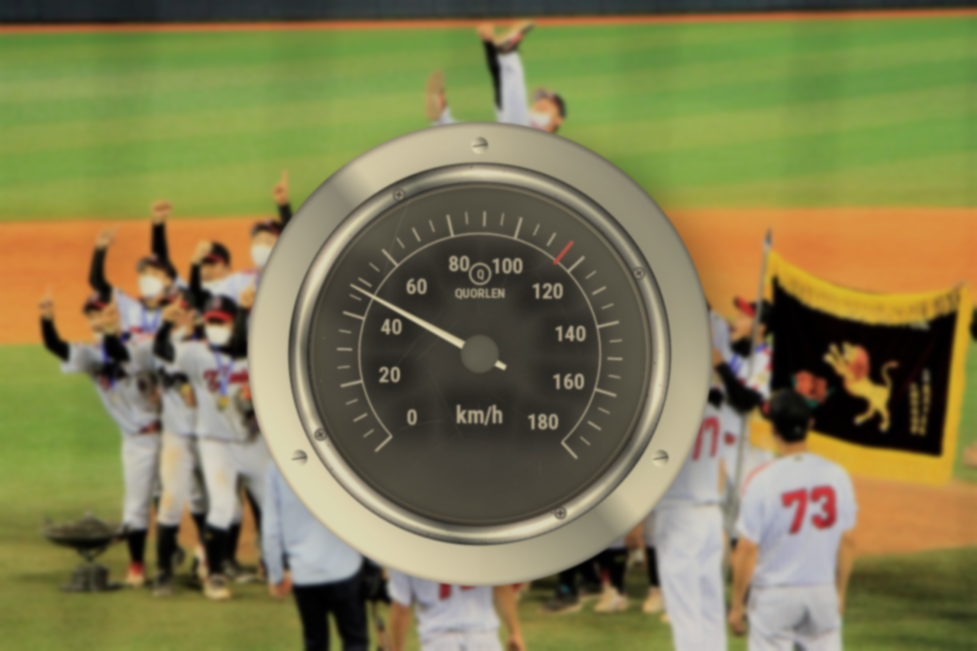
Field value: 47.5 km/h
